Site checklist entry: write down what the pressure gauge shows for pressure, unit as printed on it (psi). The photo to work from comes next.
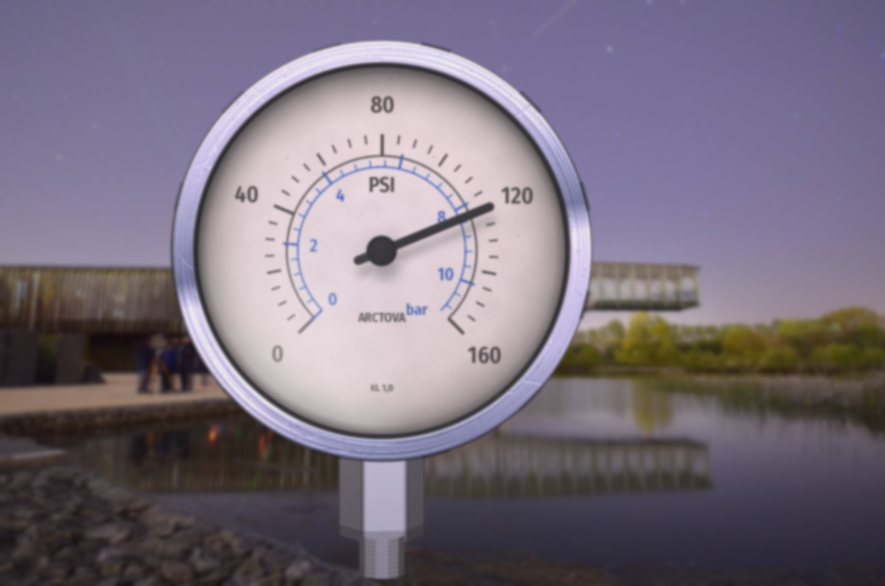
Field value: 120 psi
